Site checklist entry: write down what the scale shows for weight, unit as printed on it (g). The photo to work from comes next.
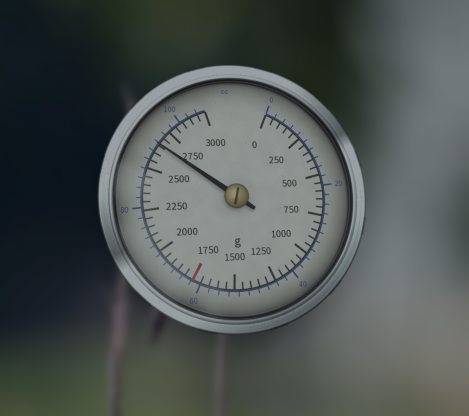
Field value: 2650 g
